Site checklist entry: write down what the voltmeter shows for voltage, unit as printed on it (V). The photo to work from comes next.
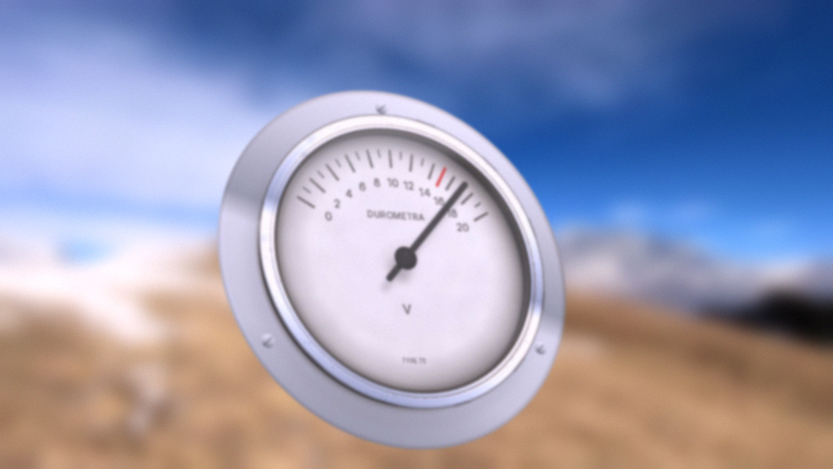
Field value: 17 V
